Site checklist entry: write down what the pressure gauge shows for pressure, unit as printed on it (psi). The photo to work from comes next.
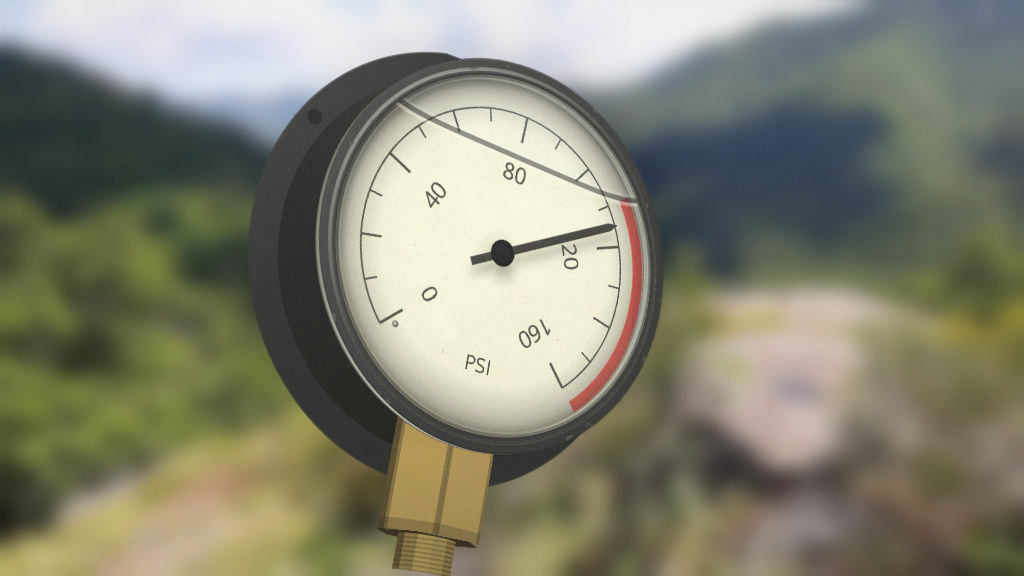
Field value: 115 psi
